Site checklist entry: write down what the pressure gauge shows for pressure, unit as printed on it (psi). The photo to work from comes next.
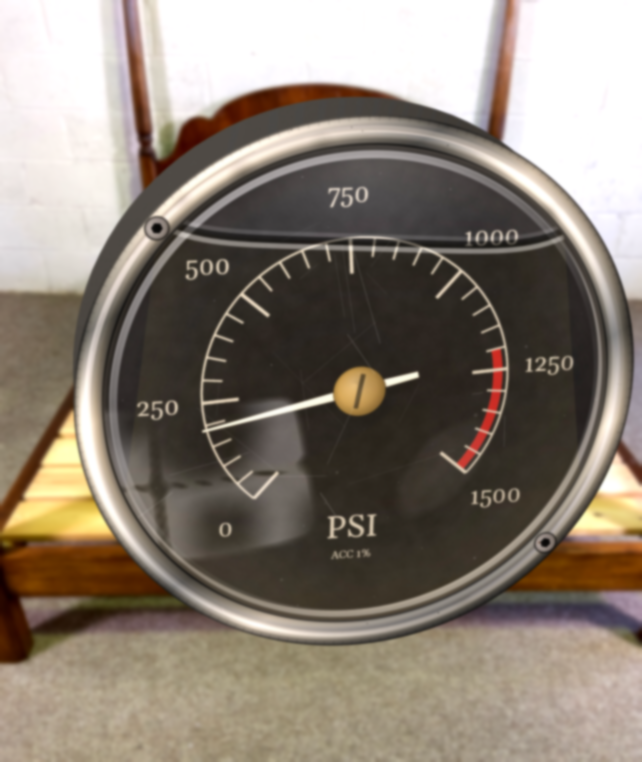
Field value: 200 psi
